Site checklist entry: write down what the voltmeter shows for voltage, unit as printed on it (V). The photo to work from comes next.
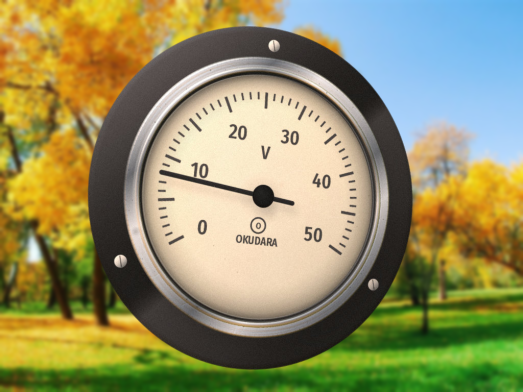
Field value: 8 V
